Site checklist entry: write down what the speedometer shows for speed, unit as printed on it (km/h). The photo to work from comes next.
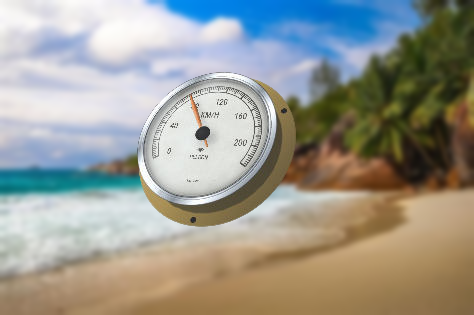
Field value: 80 km/h
